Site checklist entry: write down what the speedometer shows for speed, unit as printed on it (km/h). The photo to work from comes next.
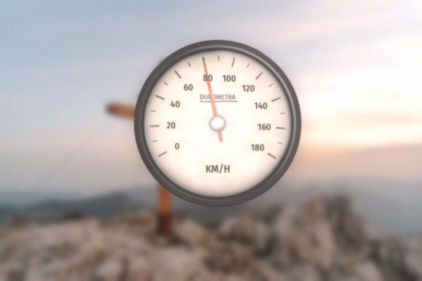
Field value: 80 km/h
